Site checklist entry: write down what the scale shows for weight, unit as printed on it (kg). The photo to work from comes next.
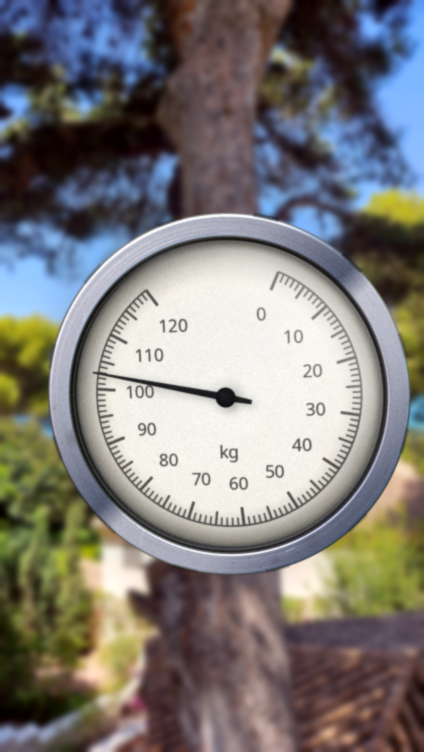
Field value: 103 kg
